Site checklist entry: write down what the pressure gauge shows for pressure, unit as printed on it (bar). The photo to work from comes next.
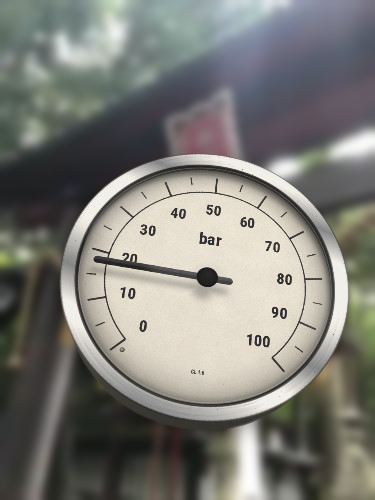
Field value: 17.5 bar
